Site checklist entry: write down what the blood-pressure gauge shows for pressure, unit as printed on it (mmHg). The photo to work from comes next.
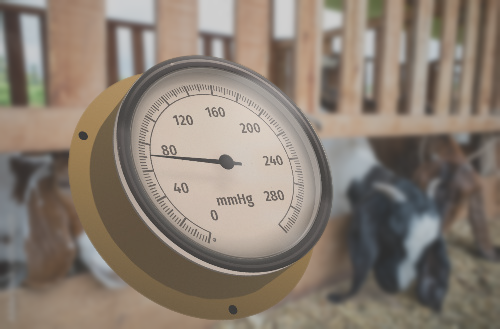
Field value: 70 mmHg
